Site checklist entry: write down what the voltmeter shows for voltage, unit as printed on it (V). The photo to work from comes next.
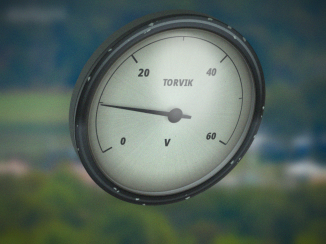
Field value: 10 V
